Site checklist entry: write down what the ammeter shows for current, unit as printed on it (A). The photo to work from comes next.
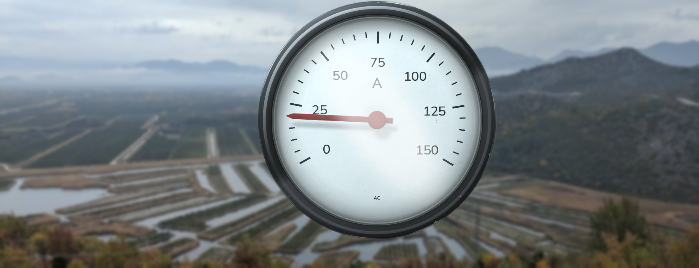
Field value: 20 A
